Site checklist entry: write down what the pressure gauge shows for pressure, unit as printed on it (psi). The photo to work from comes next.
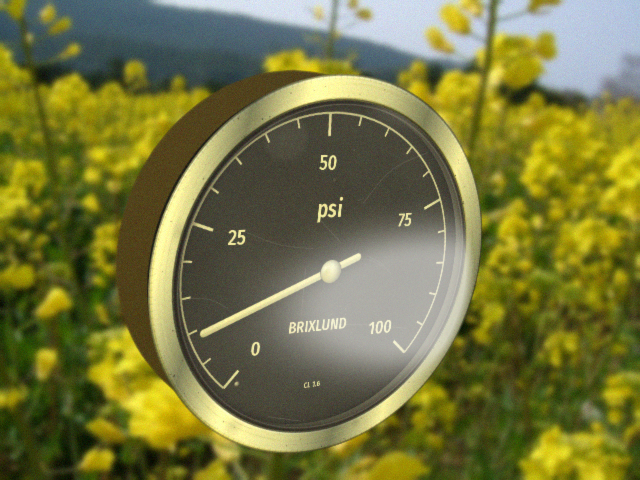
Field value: 10 psi
